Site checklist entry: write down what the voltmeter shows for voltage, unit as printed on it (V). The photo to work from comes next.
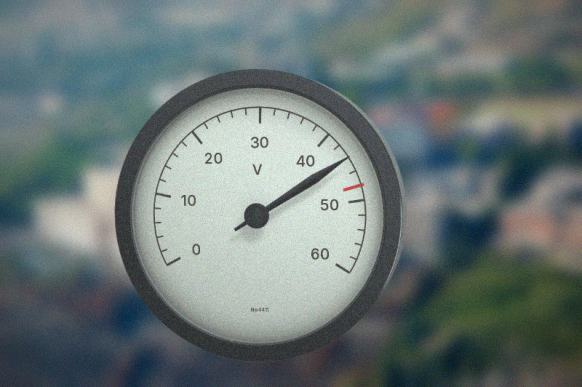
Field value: 44 V
